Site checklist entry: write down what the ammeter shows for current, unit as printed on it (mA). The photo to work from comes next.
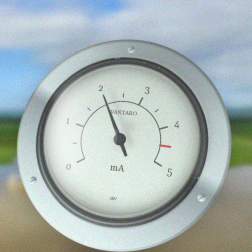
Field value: 2 mA
